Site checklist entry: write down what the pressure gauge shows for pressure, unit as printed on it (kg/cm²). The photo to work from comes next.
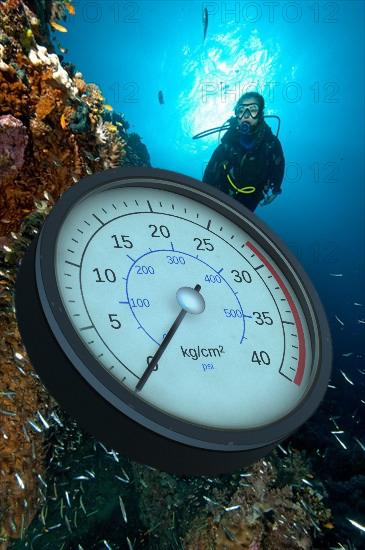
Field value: 0 kg/cm²
